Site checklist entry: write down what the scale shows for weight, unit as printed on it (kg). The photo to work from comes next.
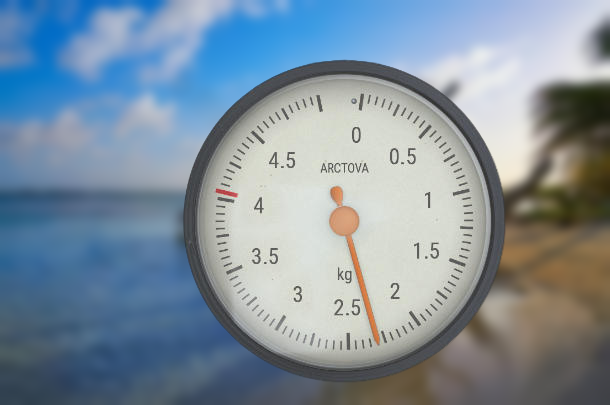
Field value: 2.3 kg
